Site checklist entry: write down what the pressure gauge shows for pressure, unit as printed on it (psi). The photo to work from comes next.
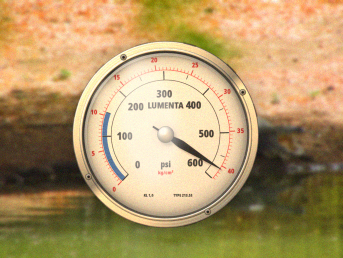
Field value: 575 psi
